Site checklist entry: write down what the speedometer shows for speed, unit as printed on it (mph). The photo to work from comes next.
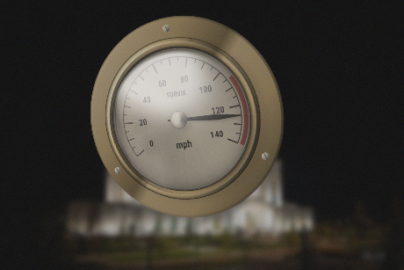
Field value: 125 mph
